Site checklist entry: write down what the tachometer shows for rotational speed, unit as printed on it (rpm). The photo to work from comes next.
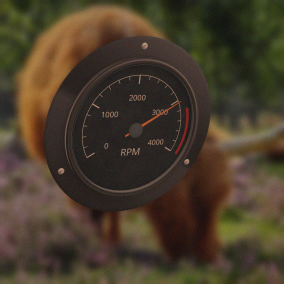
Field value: 3000 rpm
